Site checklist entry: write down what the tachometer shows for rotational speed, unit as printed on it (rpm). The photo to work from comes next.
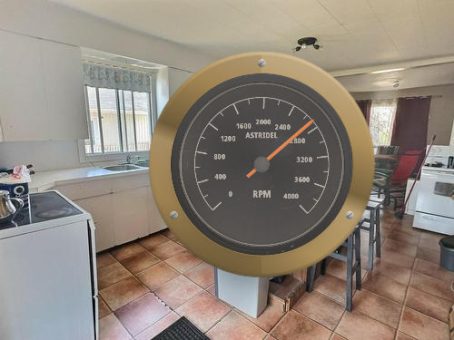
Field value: 2700 rpm
